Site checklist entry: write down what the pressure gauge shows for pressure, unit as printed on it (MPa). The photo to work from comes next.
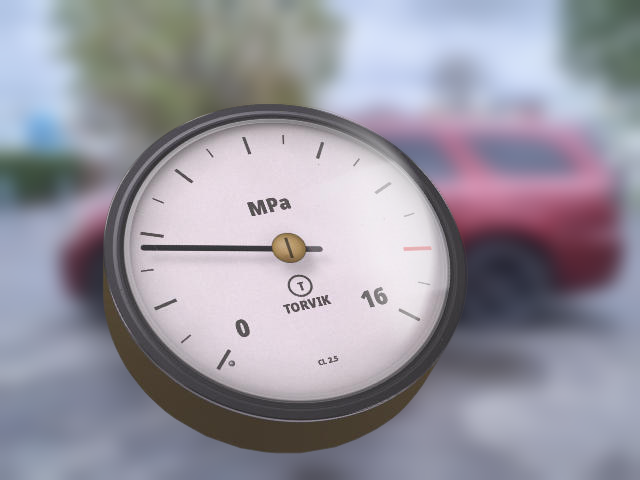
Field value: 3.5 MPa
